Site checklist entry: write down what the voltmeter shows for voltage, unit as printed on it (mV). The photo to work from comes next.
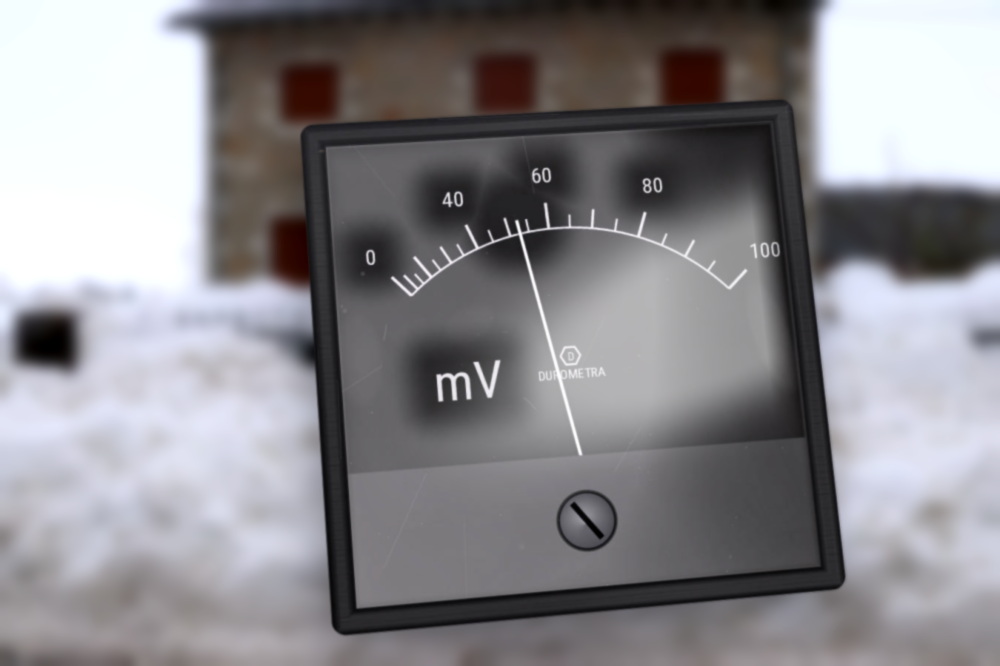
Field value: 52.5 mV
